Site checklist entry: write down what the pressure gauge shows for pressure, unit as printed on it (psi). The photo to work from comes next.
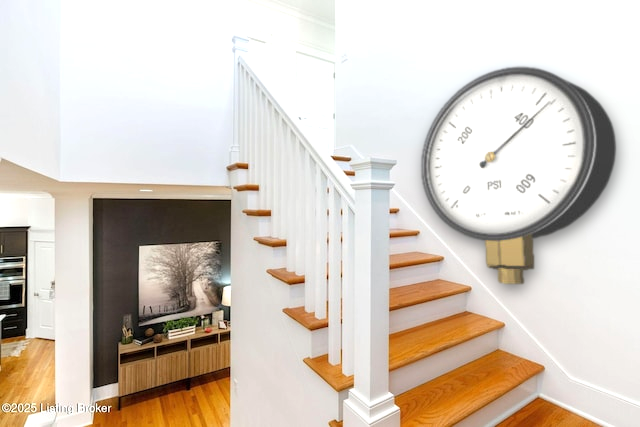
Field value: 420 psi
